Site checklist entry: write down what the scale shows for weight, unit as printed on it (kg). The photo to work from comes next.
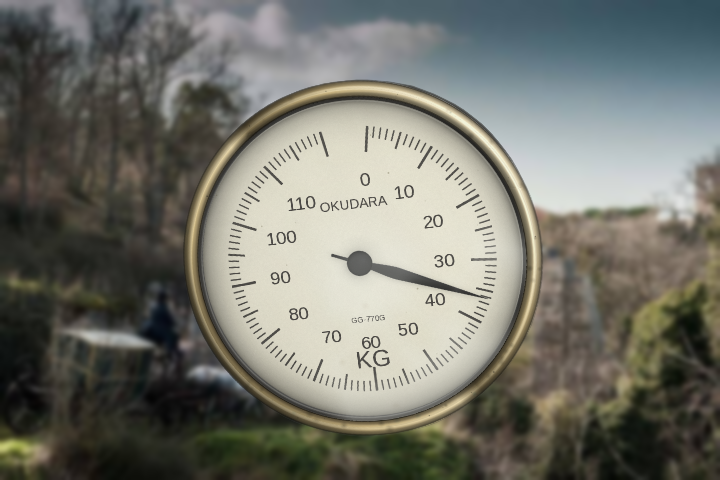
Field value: 36 kg
